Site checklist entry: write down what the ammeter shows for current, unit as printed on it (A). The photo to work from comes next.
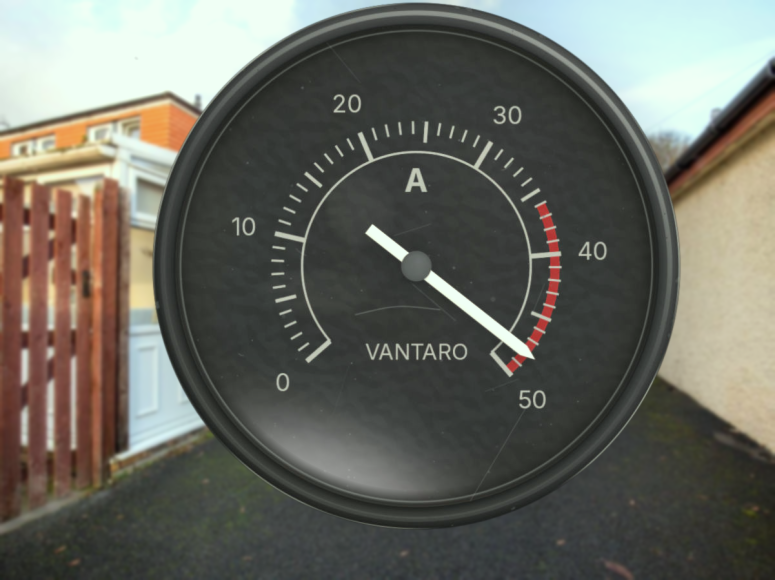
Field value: 48 A
